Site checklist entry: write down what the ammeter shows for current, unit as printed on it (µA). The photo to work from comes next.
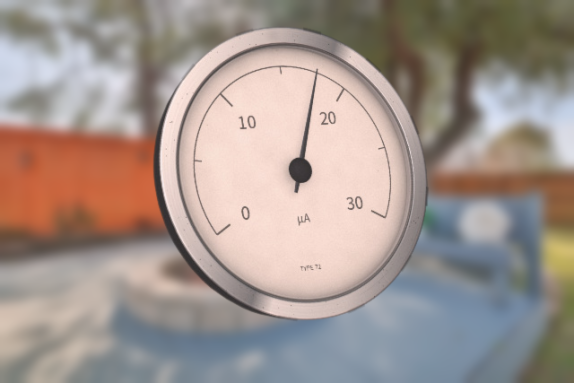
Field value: 17.5 µA
